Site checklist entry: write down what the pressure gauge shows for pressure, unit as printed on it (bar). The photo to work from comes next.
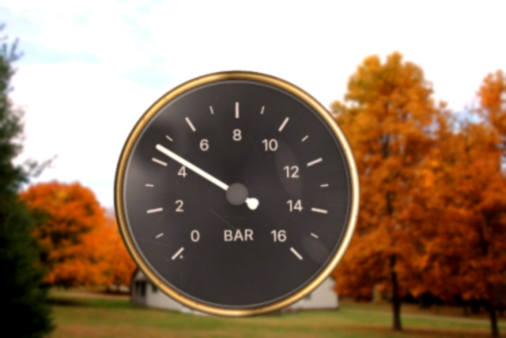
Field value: 4.5 bar
